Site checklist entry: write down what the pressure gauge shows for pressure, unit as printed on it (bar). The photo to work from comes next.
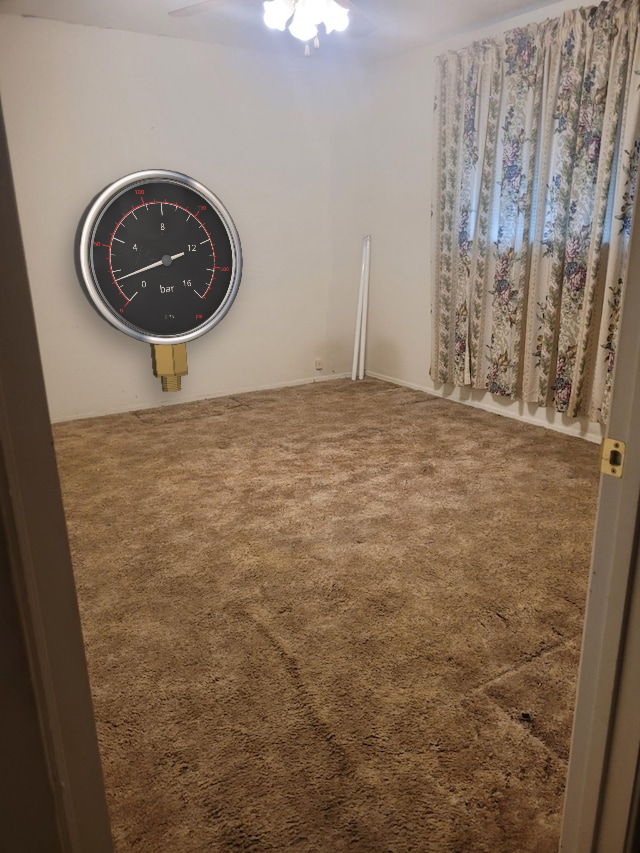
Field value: 1.5 bar
